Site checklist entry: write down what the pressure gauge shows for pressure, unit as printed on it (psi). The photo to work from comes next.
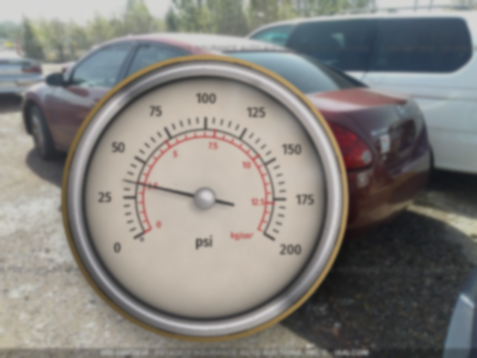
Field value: 35 psi
